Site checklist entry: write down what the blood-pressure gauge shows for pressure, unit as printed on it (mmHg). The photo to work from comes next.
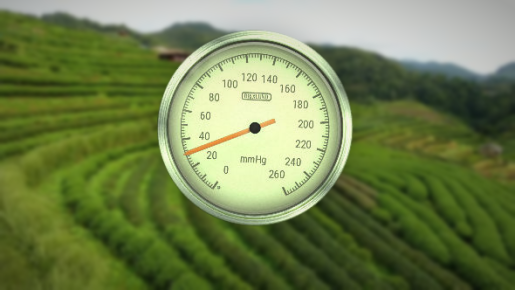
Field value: 30 mmHg
